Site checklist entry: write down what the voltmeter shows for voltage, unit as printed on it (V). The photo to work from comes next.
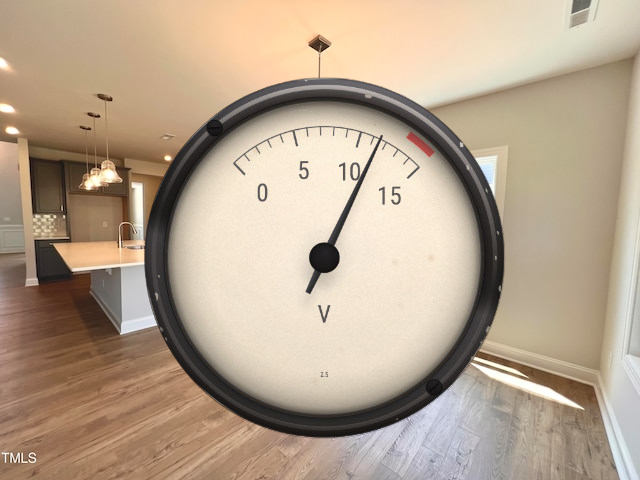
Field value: 11.5 V
